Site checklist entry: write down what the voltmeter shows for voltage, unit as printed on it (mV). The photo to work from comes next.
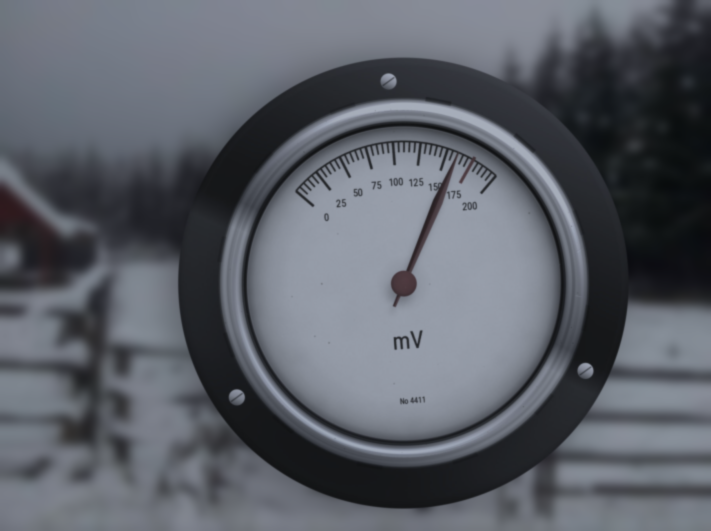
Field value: 160 mV
